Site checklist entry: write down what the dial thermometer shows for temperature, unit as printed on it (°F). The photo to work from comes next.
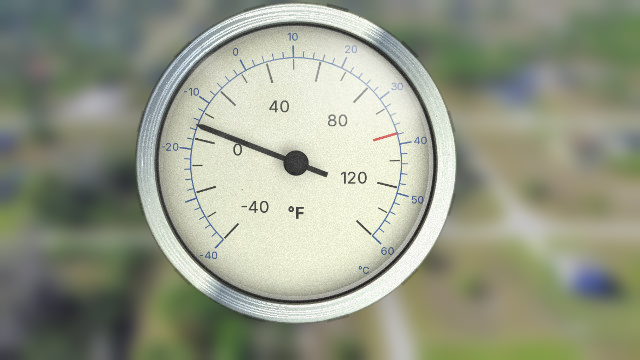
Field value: 5 °F
